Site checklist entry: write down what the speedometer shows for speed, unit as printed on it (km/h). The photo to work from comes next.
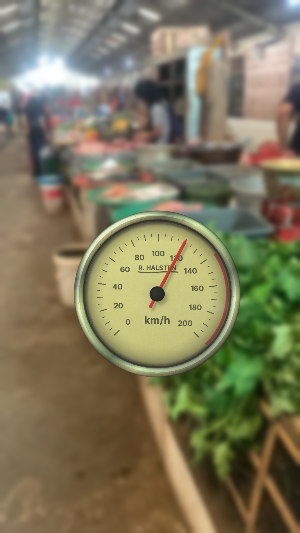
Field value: 120 km/h
